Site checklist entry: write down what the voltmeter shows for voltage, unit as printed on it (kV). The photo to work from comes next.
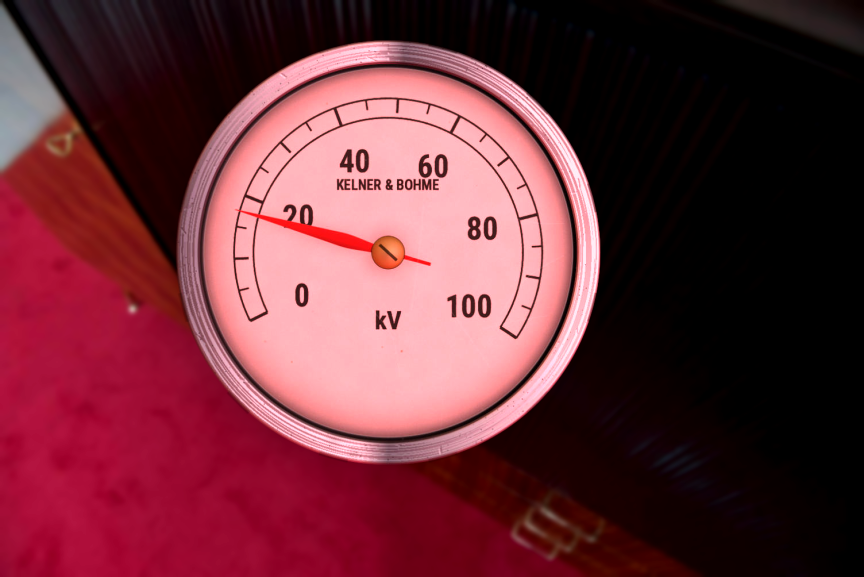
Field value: 17.5 kV
